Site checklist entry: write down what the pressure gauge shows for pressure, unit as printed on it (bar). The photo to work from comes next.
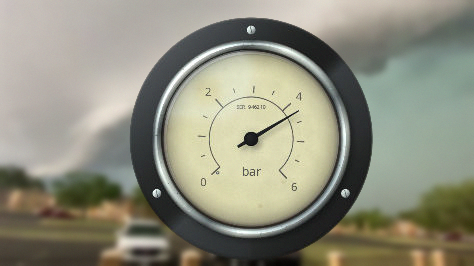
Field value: 4.25 bar
